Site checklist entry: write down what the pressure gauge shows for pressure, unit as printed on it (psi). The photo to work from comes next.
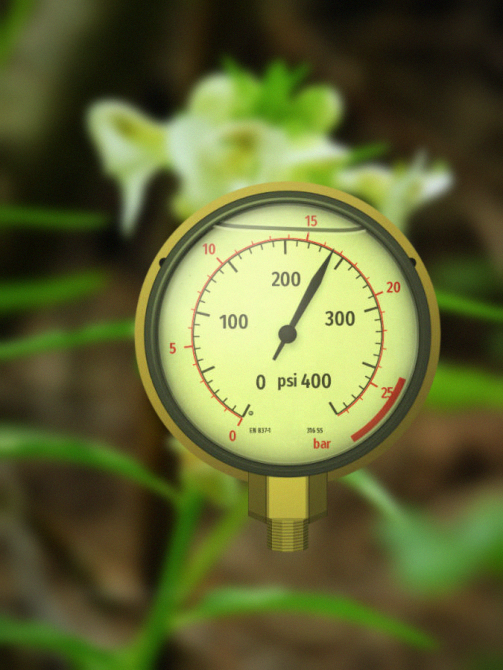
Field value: 240 psi
